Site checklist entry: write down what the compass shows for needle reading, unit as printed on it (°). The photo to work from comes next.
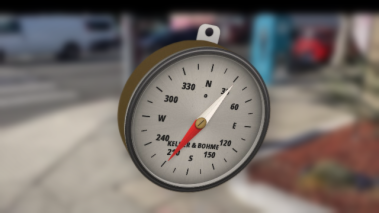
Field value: 210 °
